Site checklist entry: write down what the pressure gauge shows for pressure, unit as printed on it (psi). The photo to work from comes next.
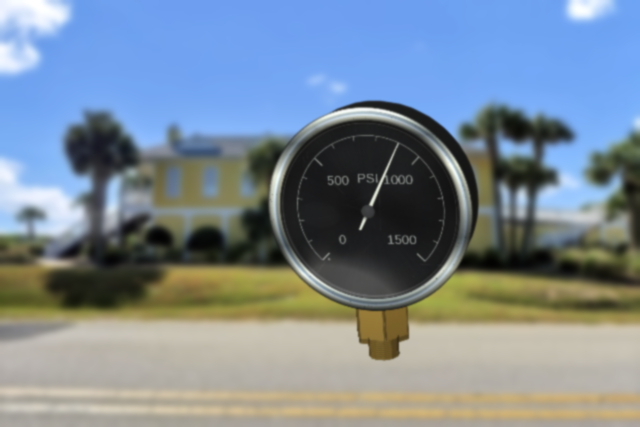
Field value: 900 psi
